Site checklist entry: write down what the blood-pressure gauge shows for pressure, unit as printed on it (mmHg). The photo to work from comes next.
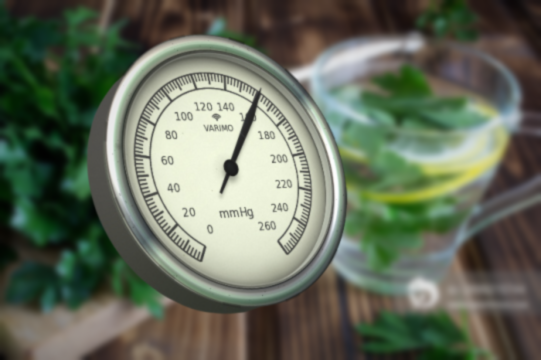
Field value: 160 mmHg
